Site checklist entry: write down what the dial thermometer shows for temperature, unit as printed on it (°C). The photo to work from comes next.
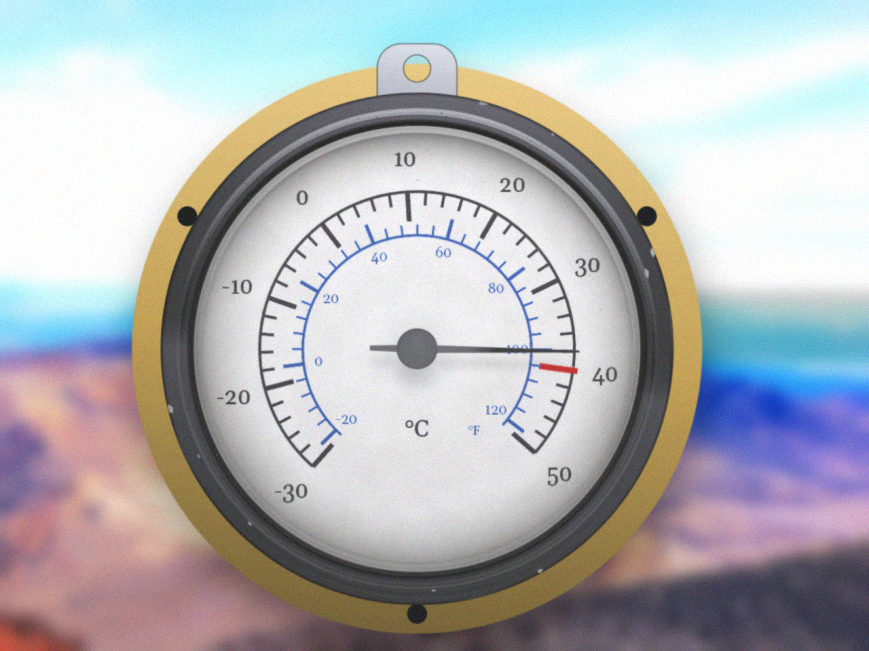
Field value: 38 °C
